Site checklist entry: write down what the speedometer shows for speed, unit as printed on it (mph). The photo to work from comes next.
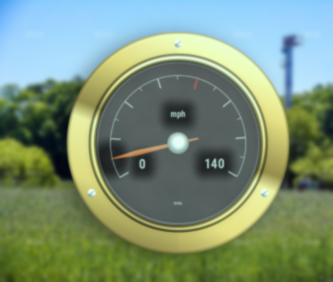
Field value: 10 mph
